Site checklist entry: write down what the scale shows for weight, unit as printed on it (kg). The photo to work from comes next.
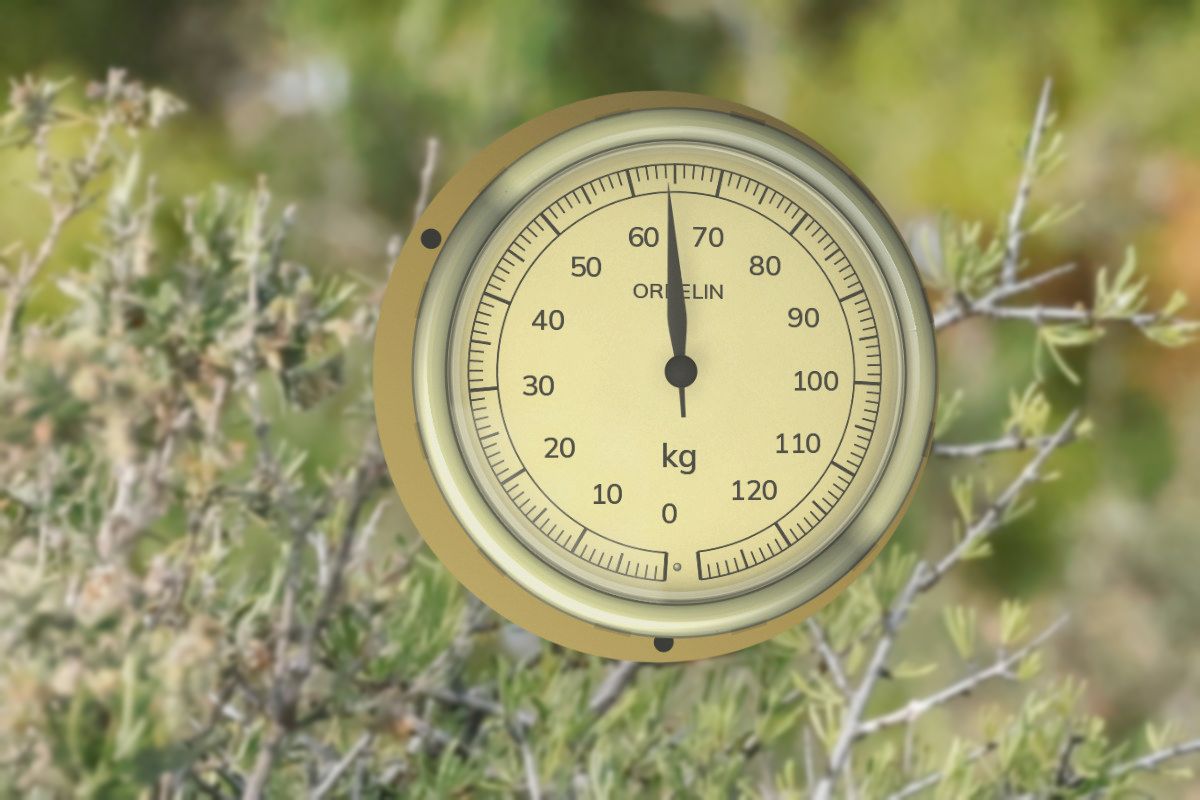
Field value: 64 kg
